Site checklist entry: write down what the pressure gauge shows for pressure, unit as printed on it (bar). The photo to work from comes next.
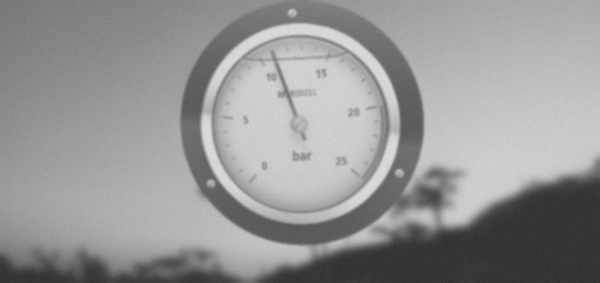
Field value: 11 bar
